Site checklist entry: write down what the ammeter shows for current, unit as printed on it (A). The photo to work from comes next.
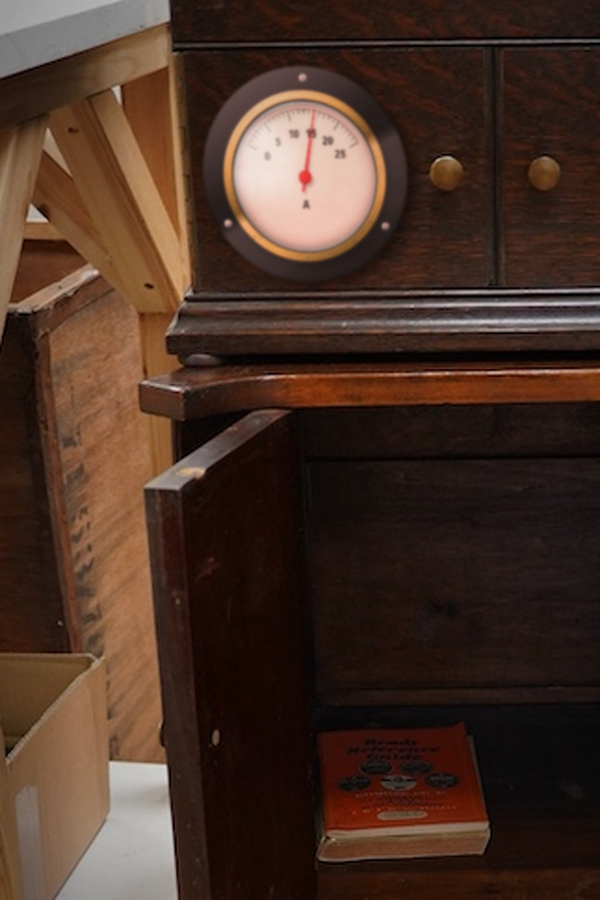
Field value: 15 A
